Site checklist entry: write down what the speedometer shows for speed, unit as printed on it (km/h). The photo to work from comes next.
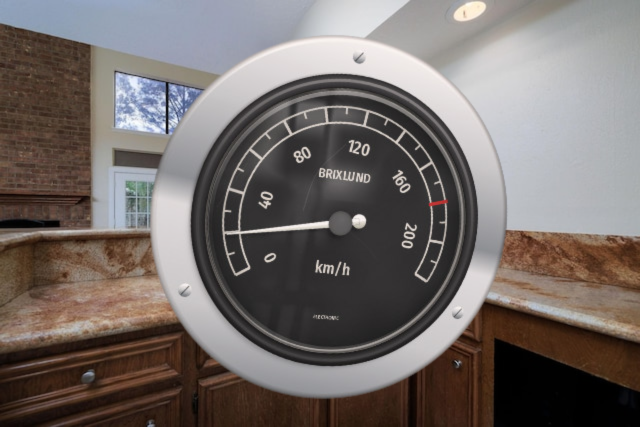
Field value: 20 km/h
